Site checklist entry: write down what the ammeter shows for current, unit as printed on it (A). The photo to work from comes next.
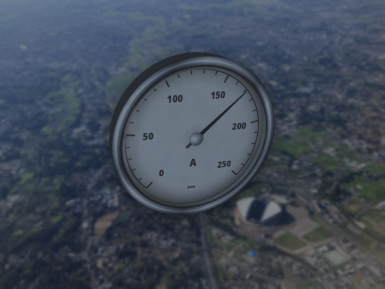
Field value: 170 A
